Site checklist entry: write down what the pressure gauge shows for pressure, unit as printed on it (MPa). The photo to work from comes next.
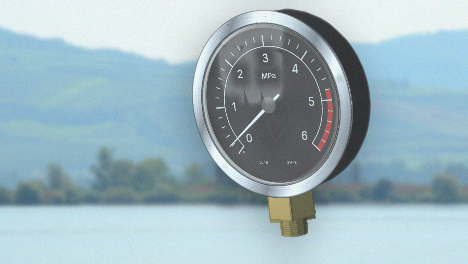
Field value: 0.2 MPa
